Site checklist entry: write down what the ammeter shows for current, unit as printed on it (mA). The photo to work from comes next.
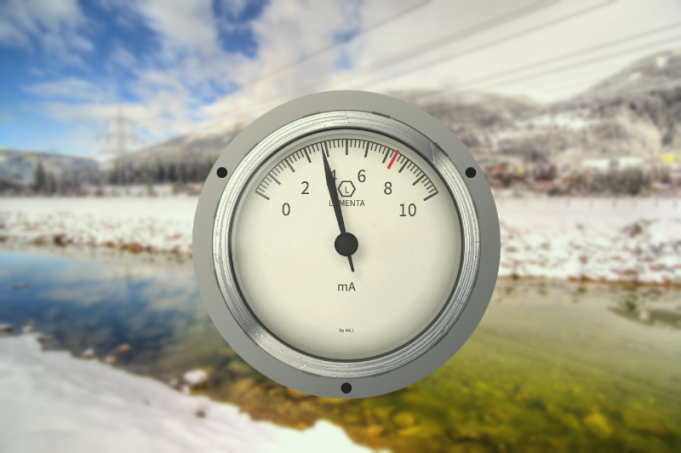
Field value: 3.8 mA
